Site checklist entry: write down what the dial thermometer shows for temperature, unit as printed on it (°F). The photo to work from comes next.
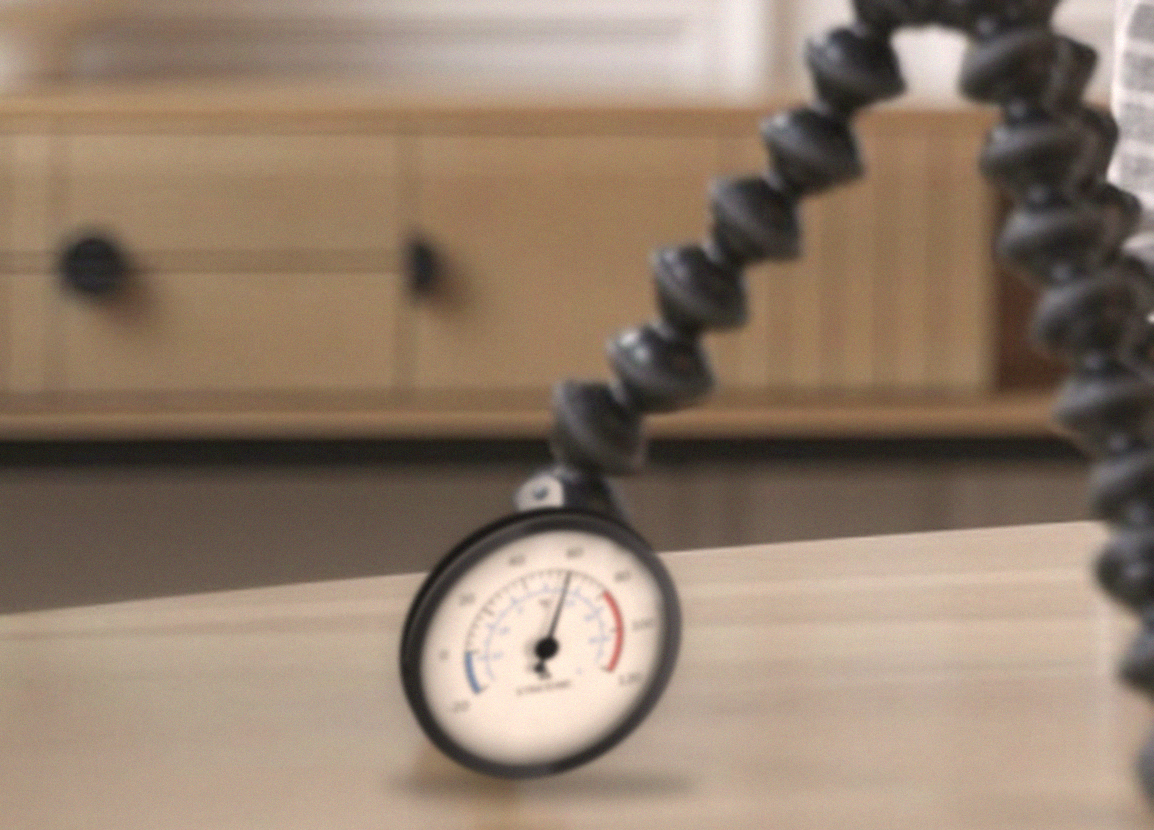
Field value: 60 °F
